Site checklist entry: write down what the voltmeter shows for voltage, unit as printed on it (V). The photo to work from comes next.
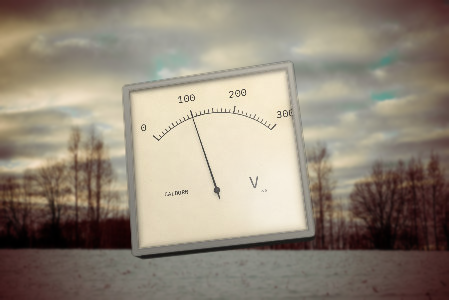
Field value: 100 V
